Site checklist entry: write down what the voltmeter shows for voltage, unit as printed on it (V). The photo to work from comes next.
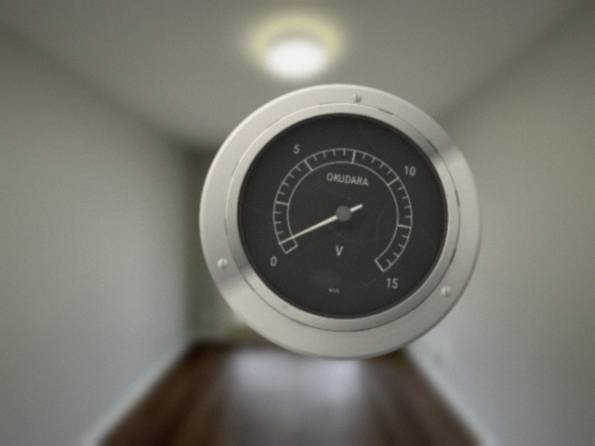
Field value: 0.5 V
